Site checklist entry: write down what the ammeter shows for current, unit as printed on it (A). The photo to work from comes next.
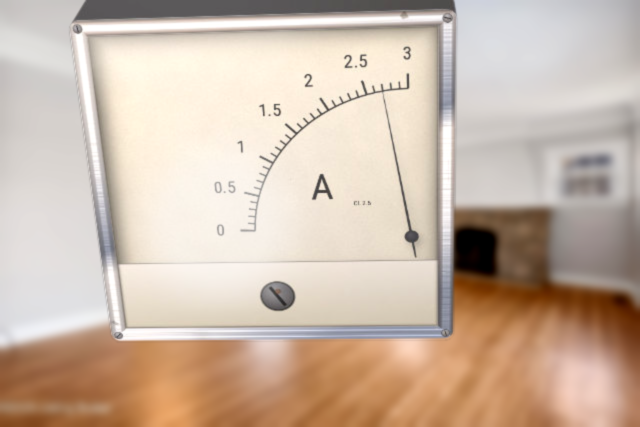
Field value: 2.7 A
